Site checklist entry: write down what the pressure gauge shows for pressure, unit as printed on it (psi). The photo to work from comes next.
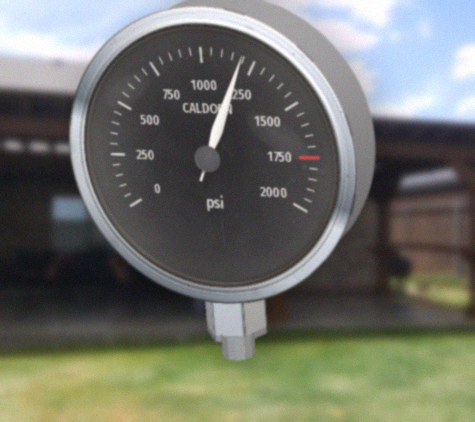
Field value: 1200 psi
